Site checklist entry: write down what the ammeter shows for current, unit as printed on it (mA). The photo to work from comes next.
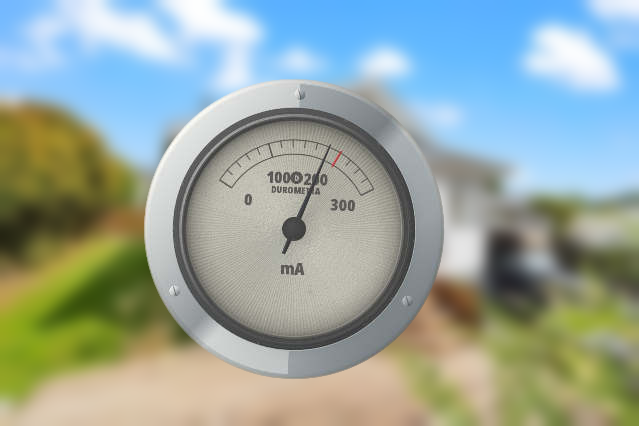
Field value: 200 mA
